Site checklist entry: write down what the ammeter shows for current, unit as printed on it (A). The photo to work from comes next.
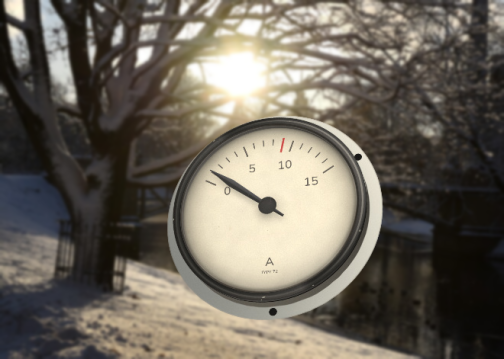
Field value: 1 A
